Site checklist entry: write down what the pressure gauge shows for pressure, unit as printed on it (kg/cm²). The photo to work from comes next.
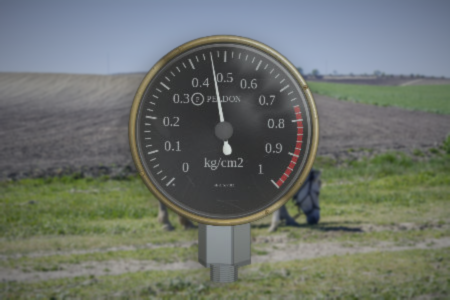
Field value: 0.46 kg/cm²
